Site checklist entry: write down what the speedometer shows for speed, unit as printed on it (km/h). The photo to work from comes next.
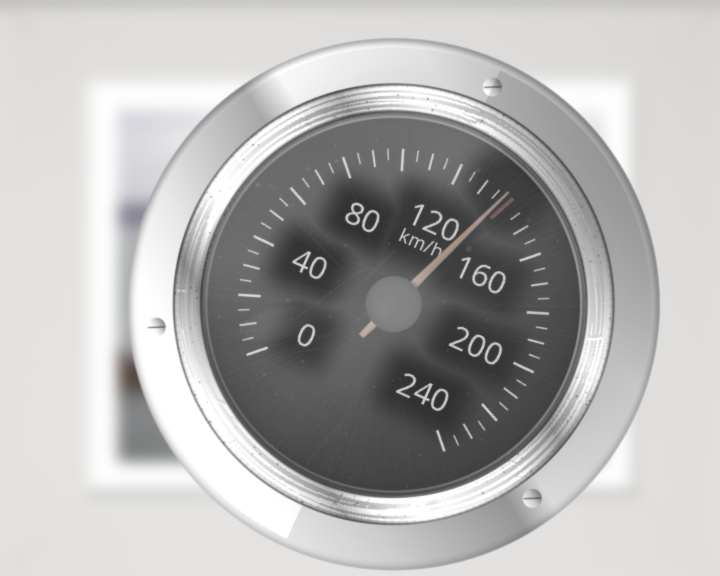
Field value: 137.5 km/h
